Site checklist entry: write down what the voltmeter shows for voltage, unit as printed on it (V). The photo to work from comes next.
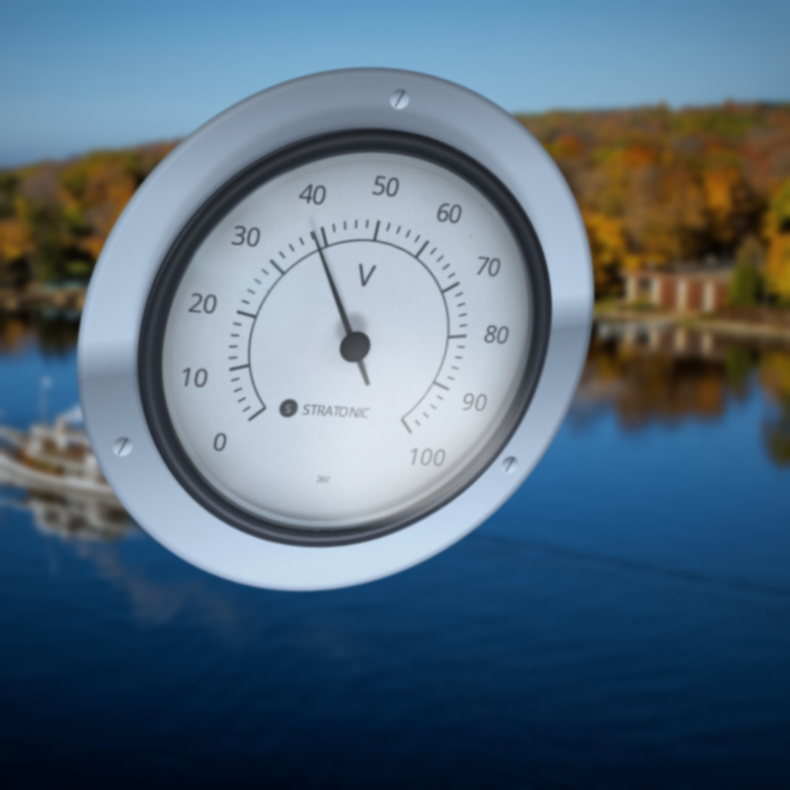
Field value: 38 V
